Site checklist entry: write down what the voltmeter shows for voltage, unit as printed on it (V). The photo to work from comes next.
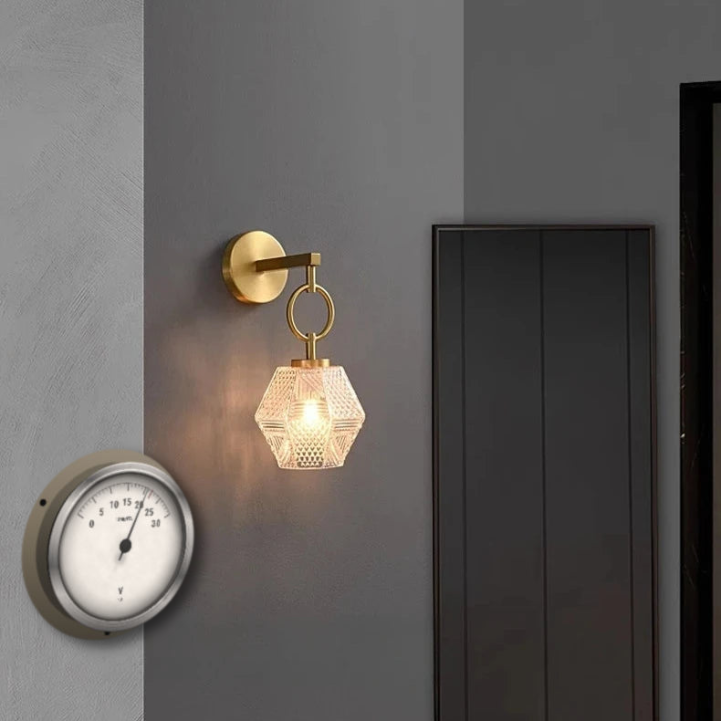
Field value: 20 V
